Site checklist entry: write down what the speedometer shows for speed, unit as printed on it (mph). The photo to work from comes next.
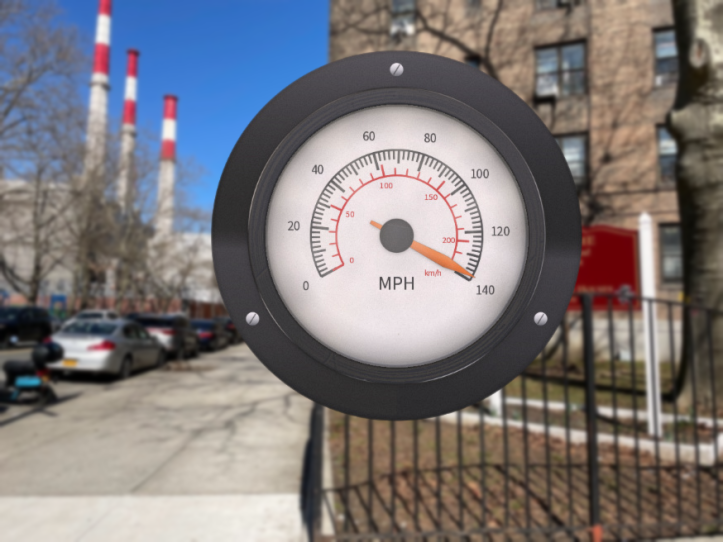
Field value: 138 mph
